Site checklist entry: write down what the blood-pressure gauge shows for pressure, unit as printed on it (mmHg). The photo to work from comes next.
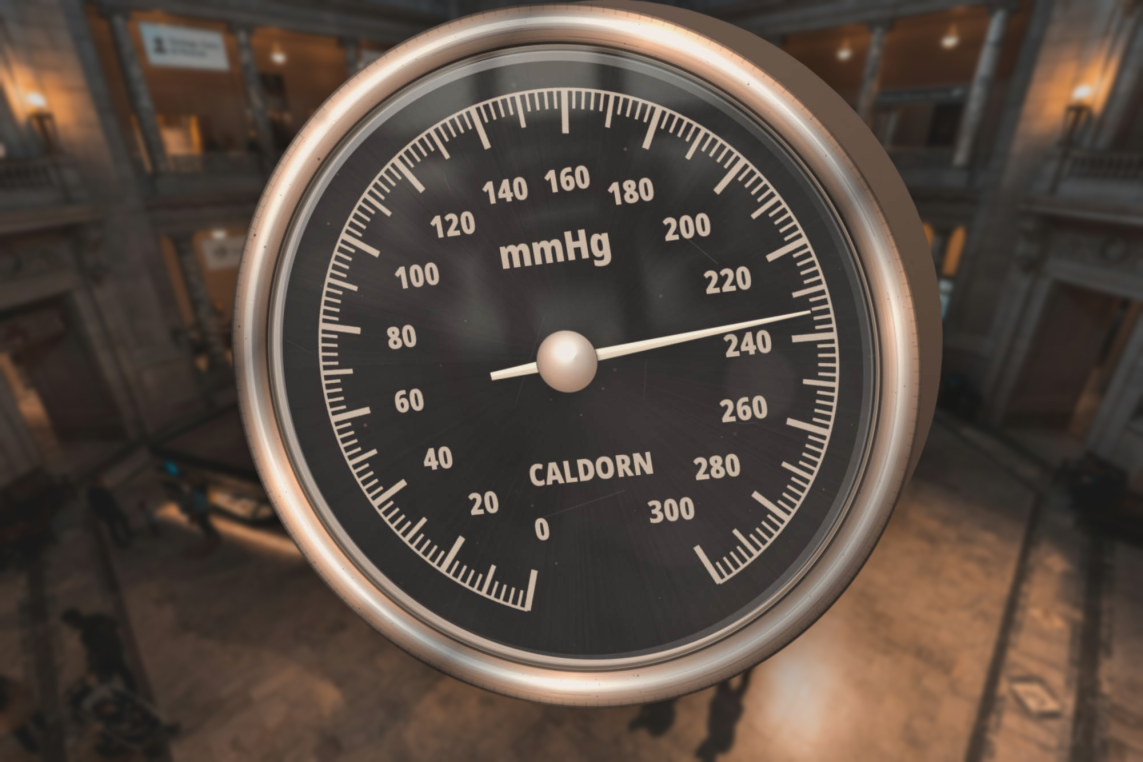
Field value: 234 mmHg
